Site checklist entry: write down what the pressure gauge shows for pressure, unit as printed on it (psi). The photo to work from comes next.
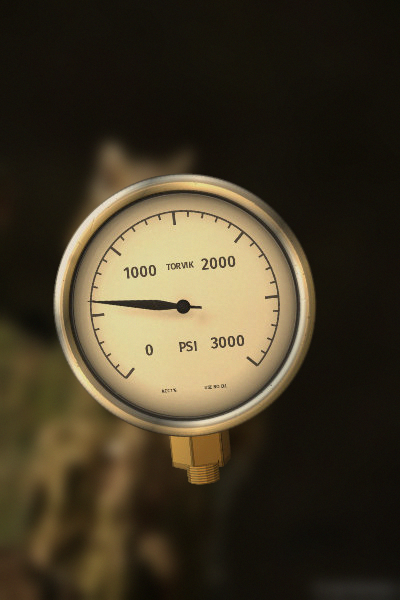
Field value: 600 psi
